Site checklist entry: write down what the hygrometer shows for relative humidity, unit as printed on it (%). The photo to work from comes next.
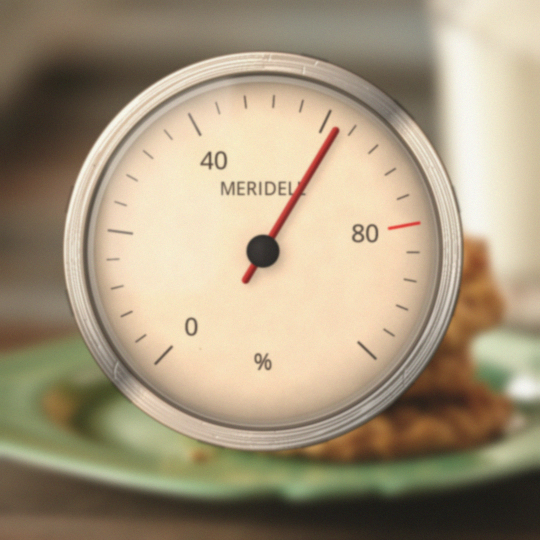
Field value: 62 %
